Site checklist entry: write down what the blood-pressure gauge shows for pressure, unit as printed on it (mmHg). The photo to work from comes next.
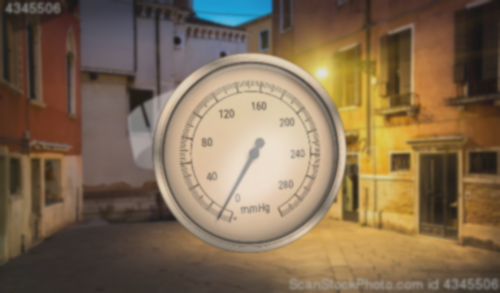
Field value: 10 mmHg
